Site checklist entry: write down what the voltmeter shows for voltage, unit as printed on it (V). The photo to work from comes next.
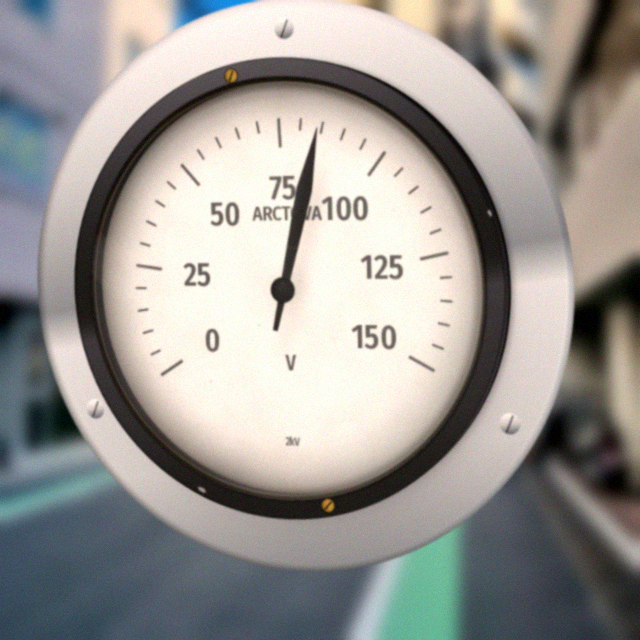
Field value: 85 V
